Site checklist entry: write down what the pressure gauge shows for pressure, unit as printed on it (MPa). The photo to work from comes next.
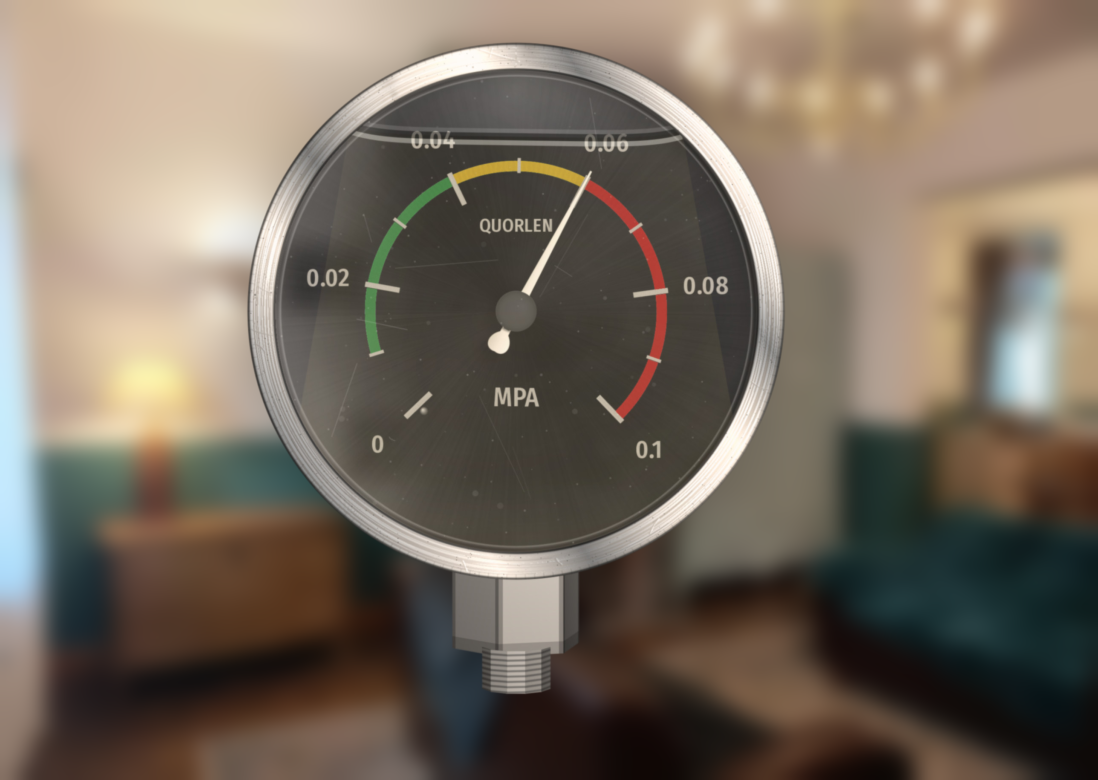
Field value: 0.06 MPa
